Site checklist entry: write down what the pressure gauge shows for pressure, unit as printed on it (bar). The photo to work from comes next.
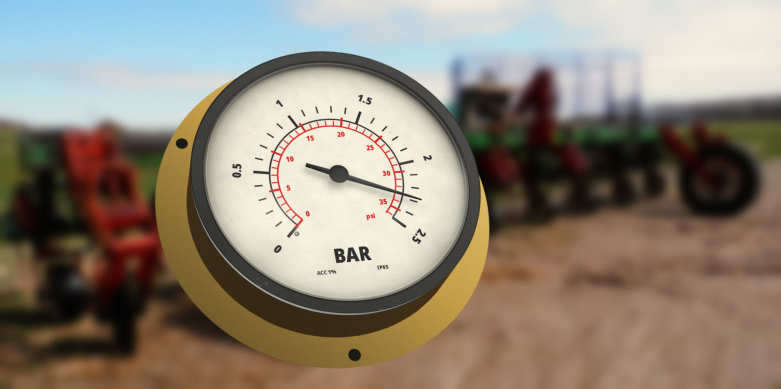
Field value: 2.3 bar
